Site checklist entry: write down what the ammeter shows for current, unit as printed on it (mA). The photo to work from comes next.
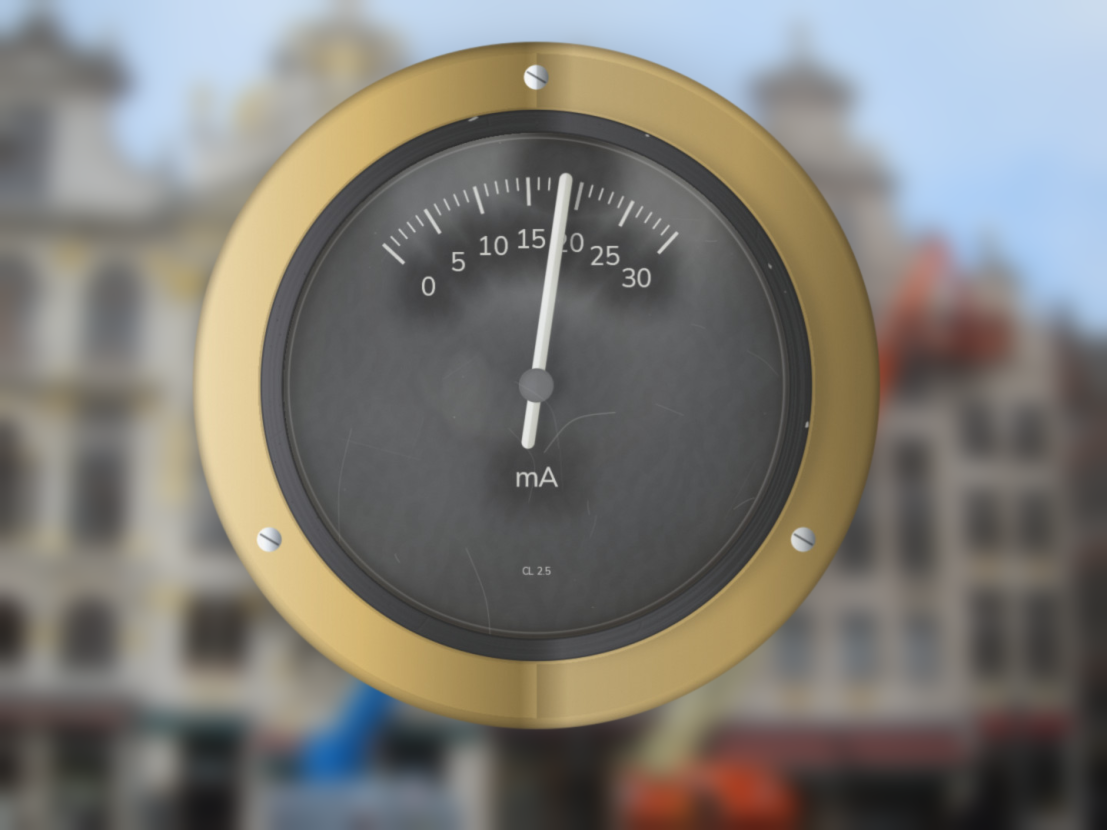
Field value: 18.5 mA
